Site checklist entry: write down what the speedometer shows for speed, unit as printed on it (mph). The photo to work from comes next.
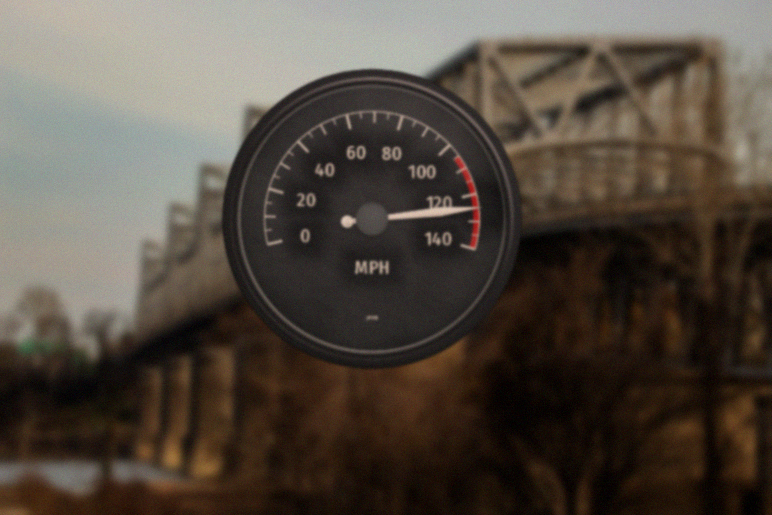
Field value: 125 mph
